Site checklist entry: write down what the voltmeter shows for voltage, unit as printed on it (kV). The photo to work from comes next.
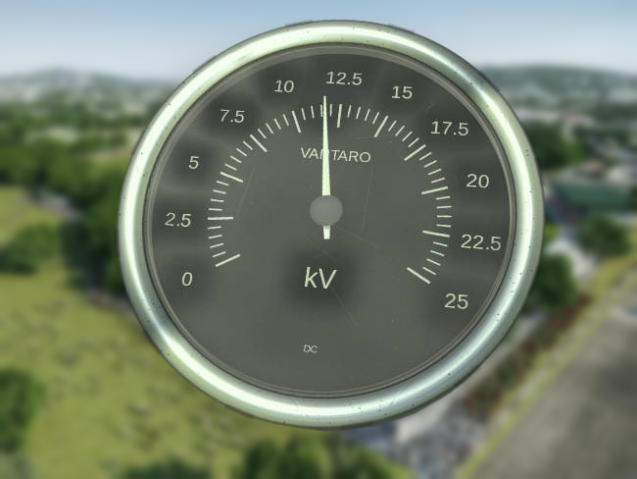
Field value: 11.75 kV
